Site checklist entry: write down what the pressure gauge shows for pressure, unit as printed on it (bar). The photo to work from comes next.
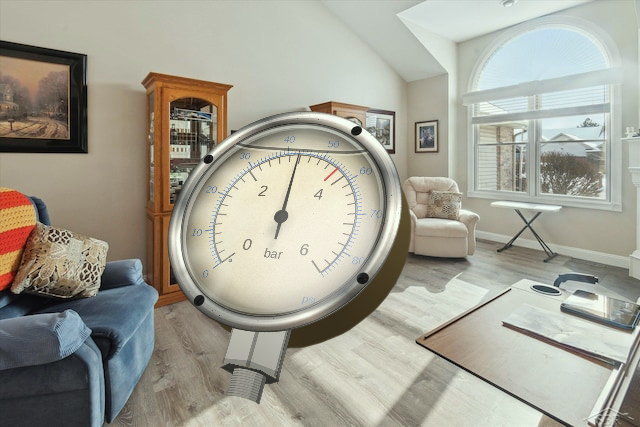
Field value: 3 bar
